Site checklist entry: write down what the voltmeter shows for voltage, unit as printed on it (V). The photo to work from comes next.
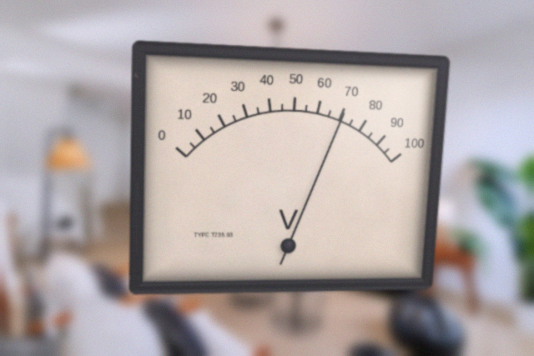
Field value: 70 V
